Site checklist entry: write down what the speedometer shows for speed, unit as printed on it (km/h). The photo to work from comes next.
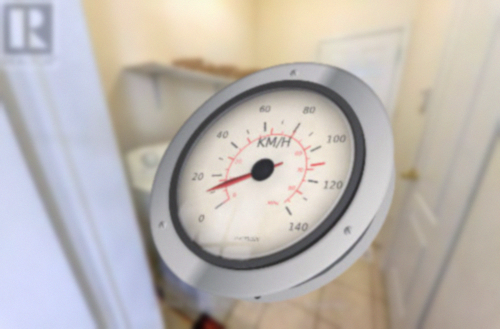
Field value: 10 km/h
